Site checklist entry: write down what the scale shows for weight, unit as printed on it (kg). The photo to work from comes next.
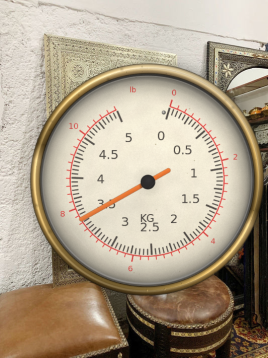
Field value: 3.5 kg
